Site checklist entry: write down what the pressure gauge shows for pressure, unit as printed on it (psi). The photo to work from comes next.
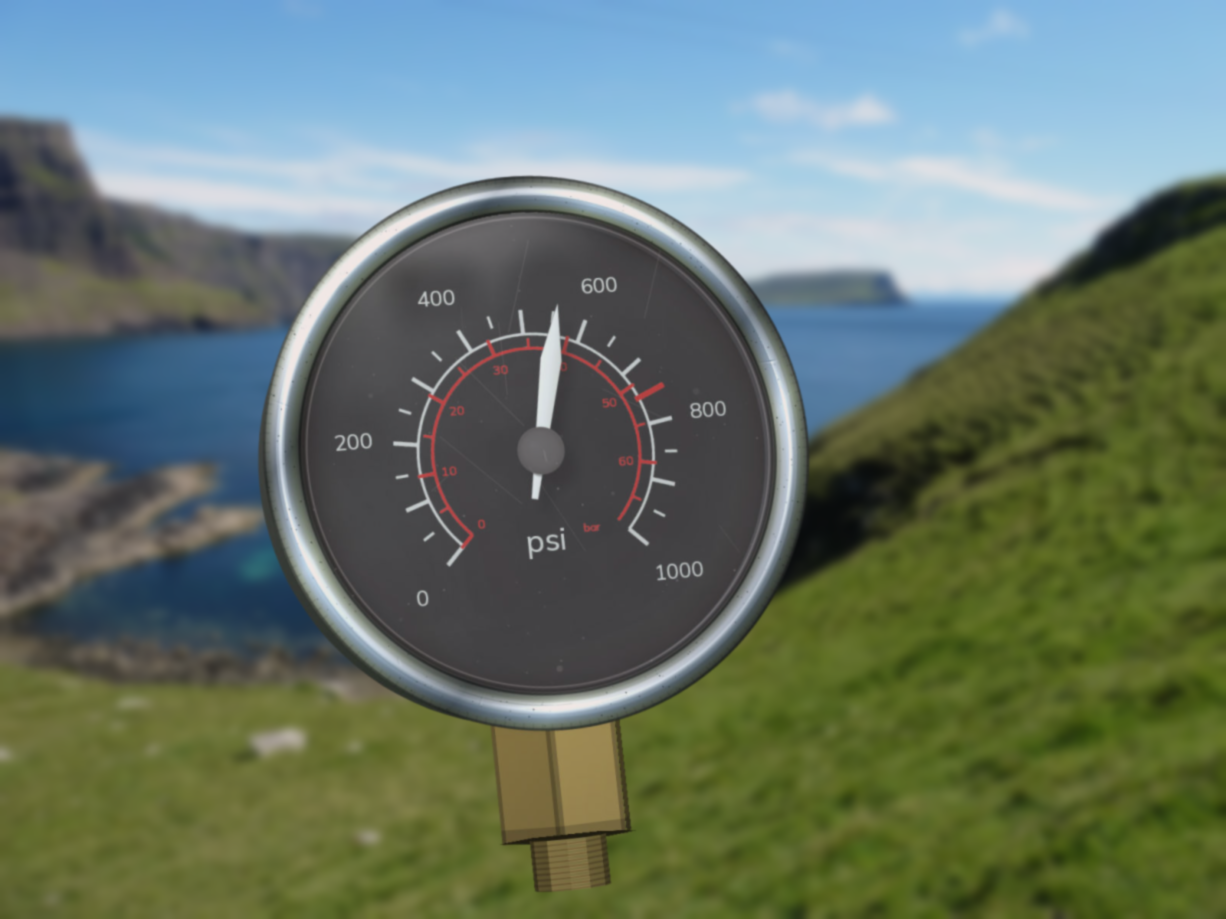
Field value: 550 psi
